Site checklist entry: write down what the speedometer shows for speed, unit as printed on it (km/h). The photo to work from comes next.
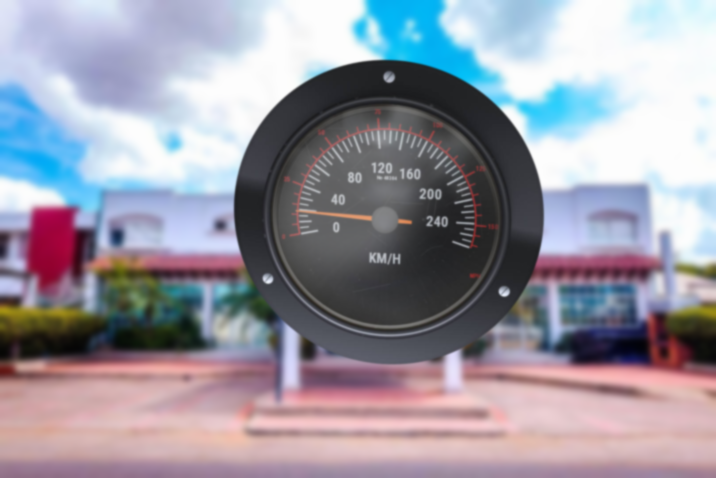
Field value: 20 km/h
